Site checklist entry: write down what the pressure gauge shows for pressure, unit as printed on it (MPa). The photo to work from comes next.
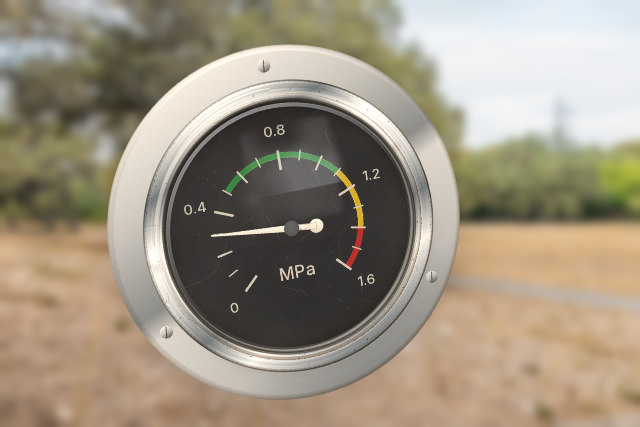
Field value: 0.3 MPa
